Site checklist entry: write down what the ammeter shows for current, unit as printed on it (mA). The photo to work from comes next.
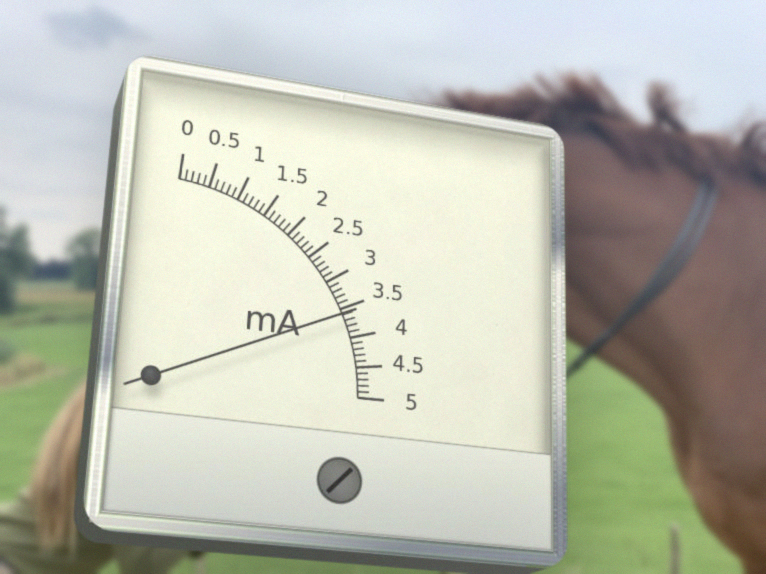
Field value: 3.6 mA
